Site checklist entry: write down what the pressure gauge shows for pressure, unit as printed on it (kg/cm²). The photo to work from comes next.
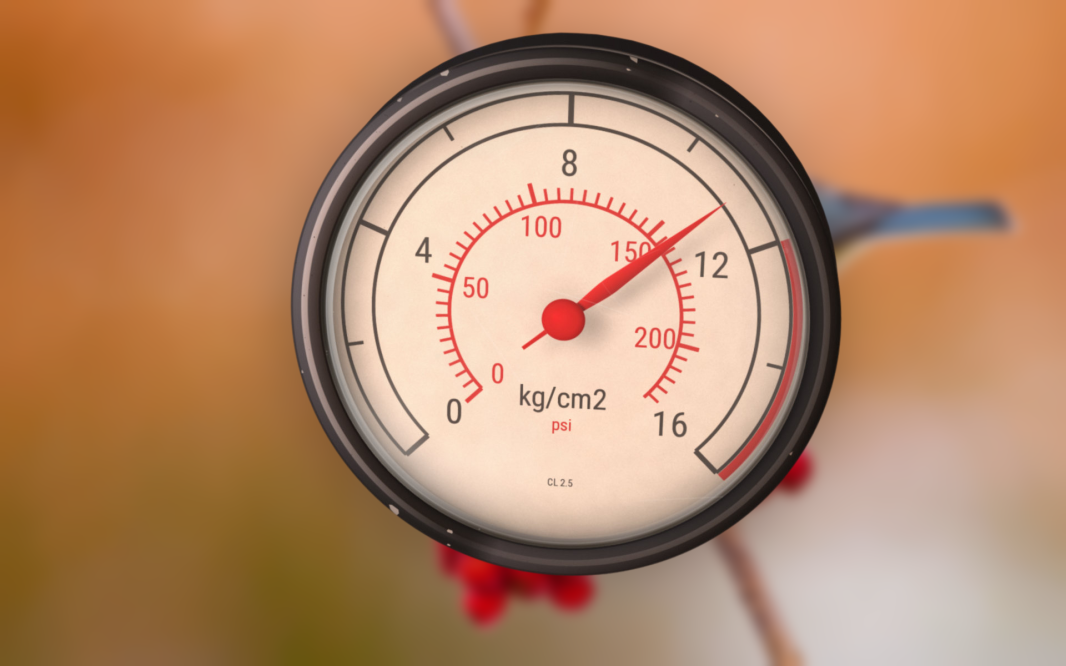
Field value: 11 kg/cm²
